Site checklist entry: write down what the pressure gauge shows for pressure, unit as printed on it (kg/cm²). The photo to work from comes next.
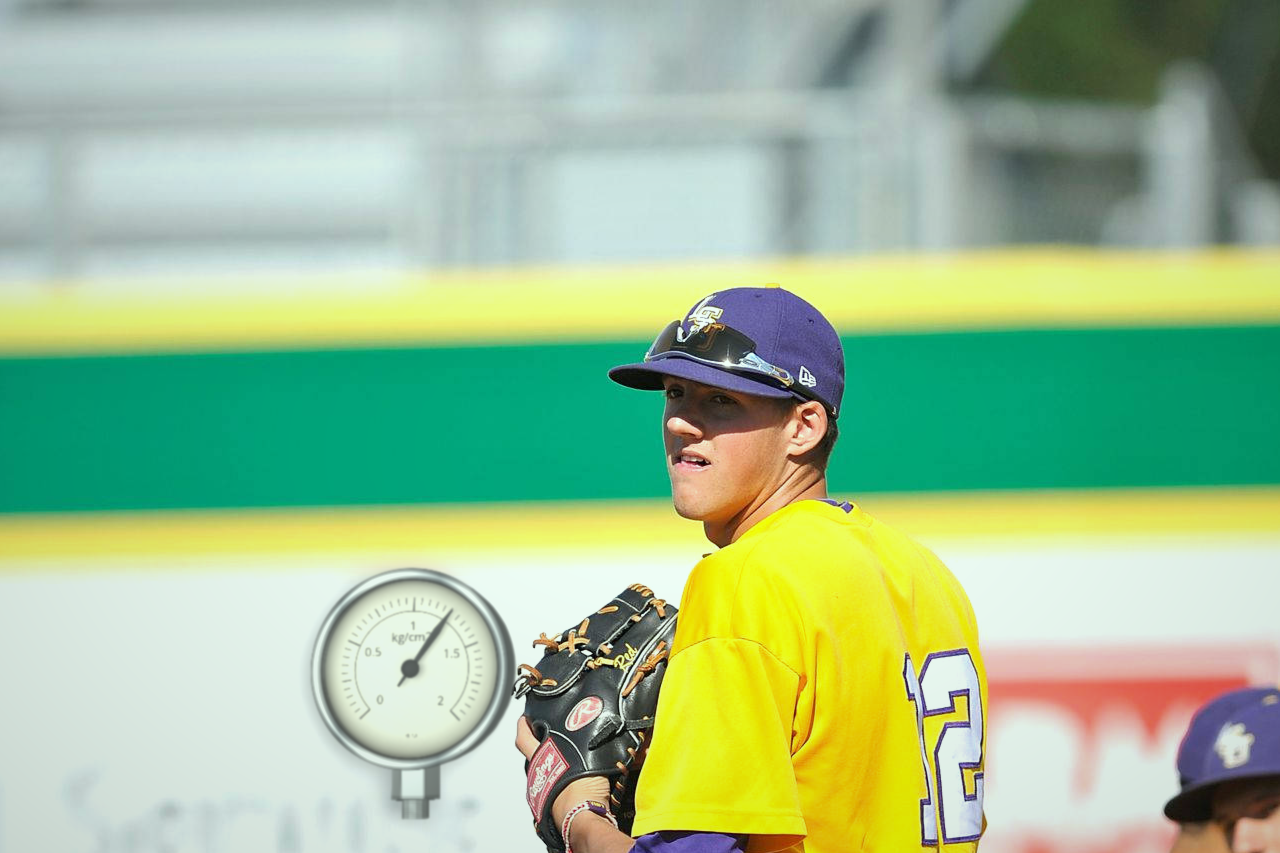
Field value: 1.25 kg/cm²
